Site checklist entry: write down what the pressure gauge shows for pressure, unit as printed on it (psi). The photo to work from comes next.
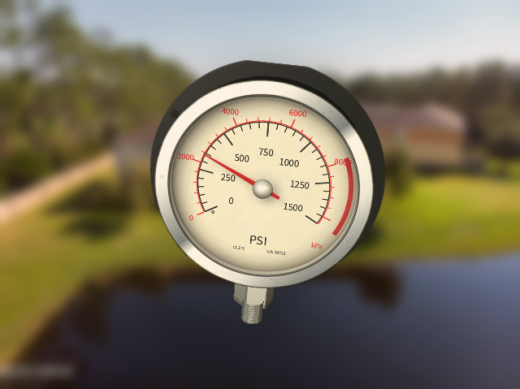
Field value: 350 psi
